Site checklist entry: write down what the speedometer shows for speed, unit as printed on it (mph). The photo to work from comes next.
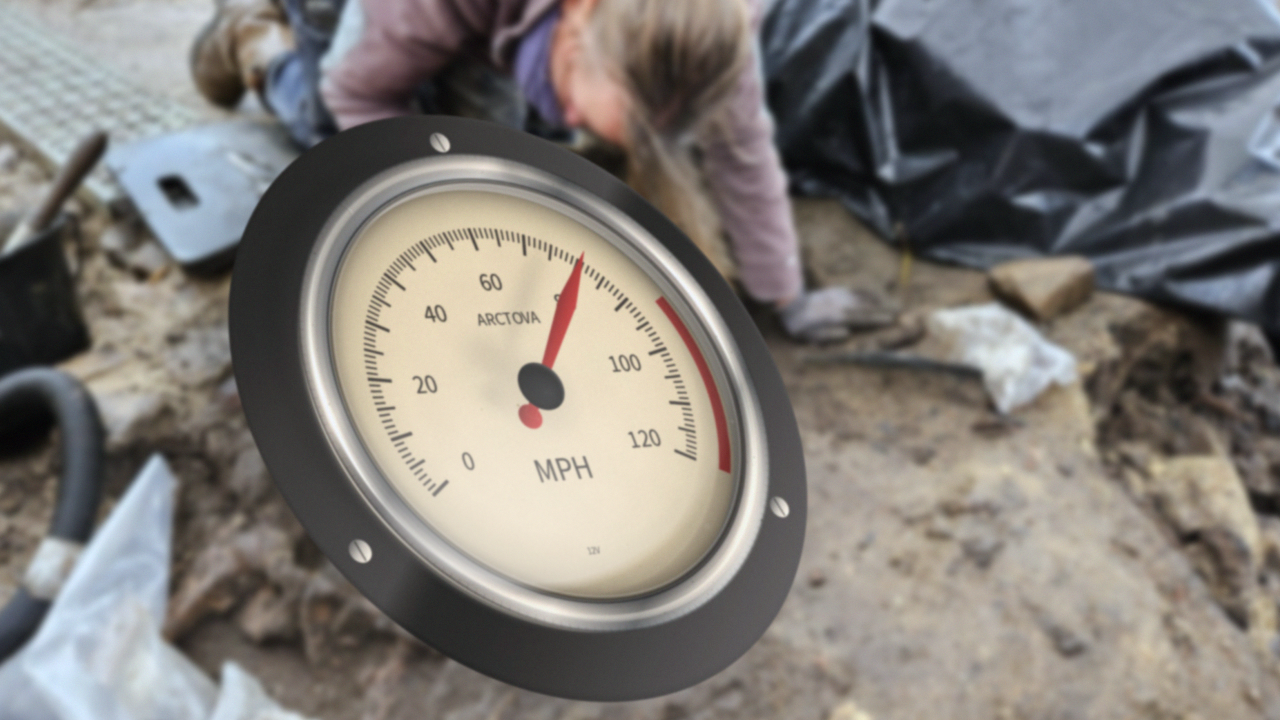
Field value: 80 mph
